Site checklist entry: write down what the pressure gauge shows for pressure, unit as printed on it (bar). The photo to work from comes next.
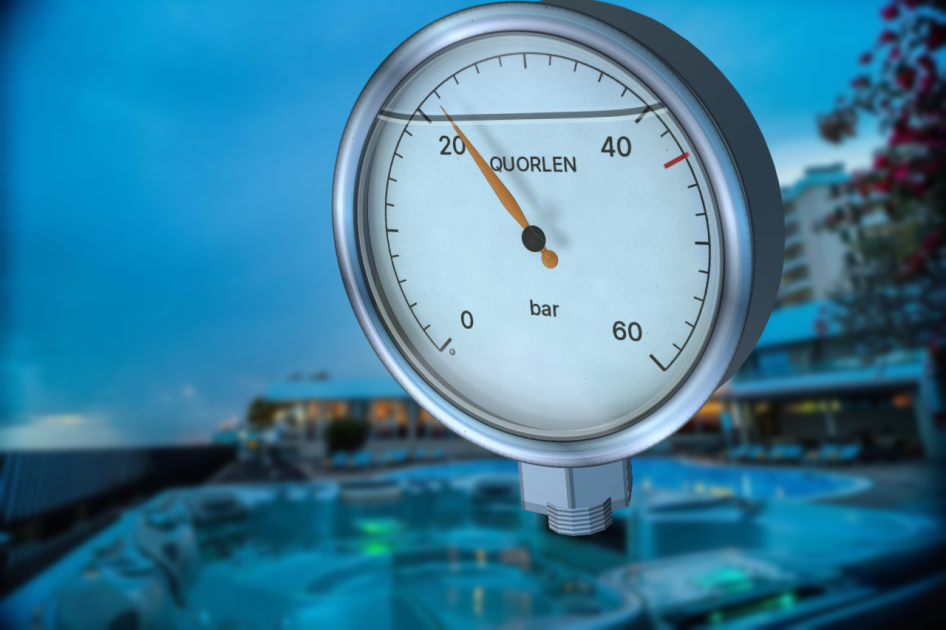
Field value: 22 bar
